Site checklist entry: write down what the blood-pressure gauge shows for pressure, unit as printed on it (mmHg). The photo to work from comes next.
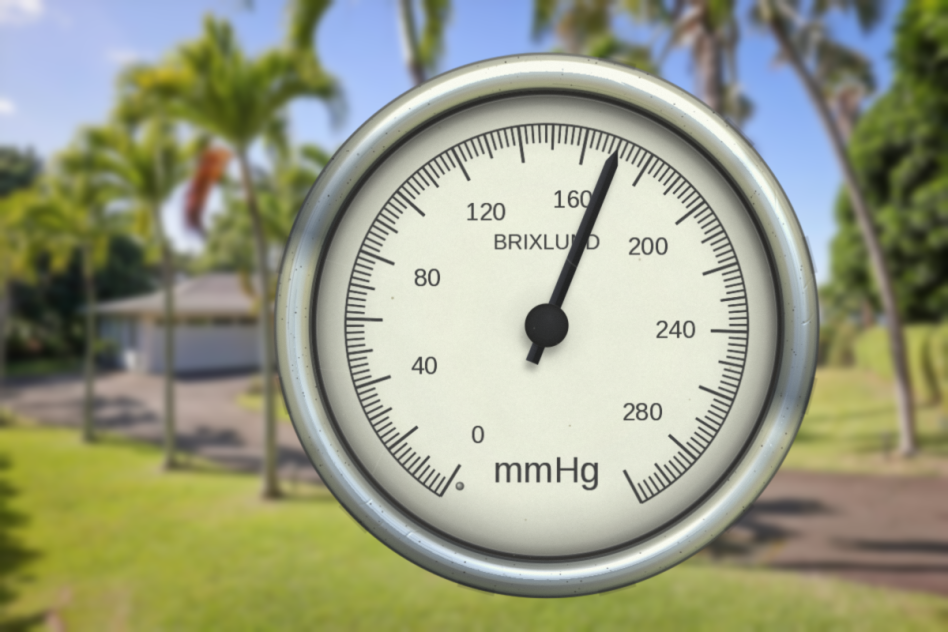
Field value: 170 mmHg
